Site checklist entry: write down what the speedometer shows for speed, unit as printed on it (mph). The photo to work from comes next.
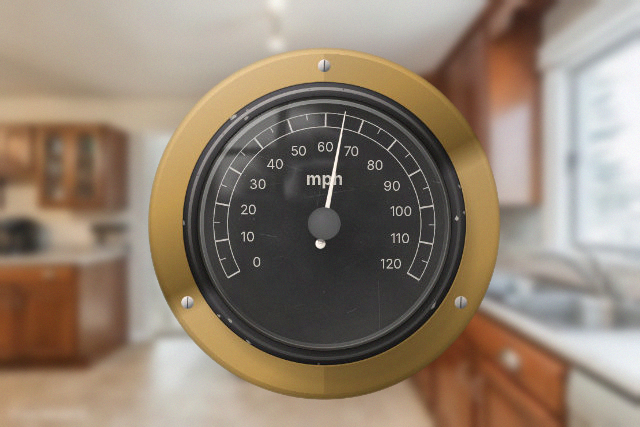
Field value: 65 mph
